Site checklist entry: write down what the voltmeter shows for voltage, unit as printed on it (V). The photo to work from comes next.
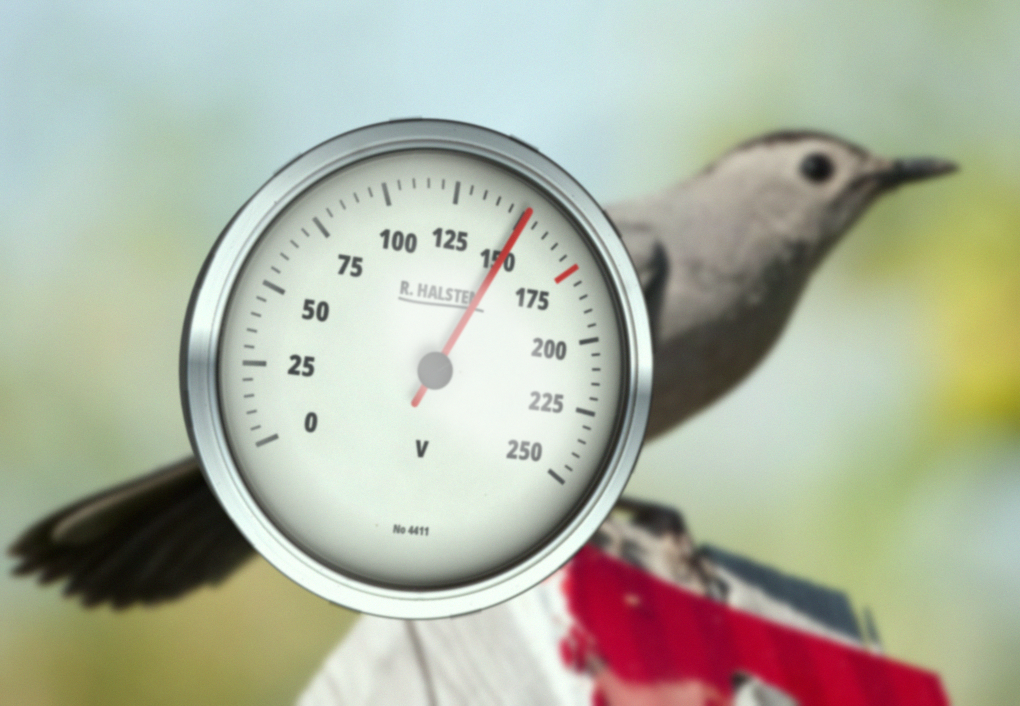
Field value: 150 V
